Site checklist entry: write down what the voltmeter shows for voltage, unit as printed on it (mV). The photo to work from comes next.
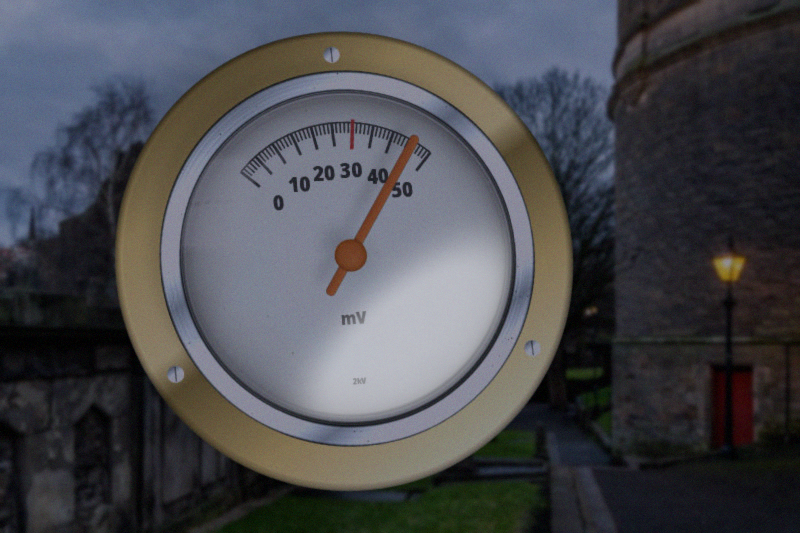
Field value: 45 mV
